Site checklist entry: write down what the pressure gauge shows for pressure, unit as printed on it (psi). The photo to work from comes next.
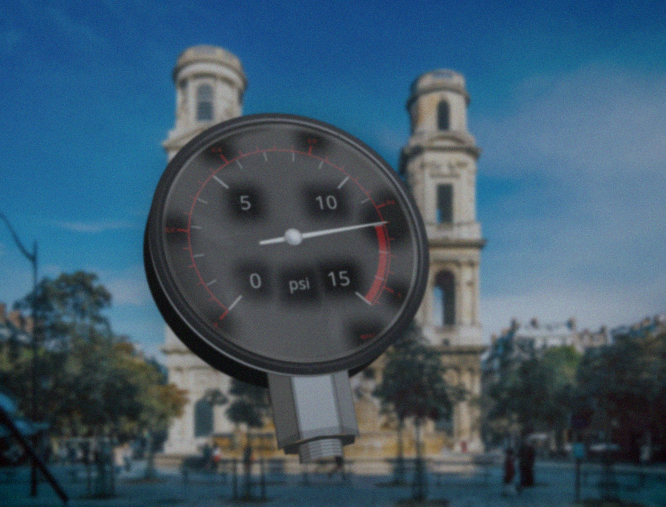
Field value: 12 psi
